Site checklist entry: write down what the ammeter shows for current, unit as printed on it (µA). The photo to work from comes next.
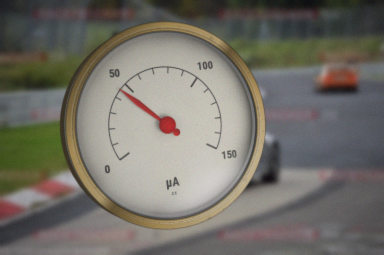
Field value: 45 µA
